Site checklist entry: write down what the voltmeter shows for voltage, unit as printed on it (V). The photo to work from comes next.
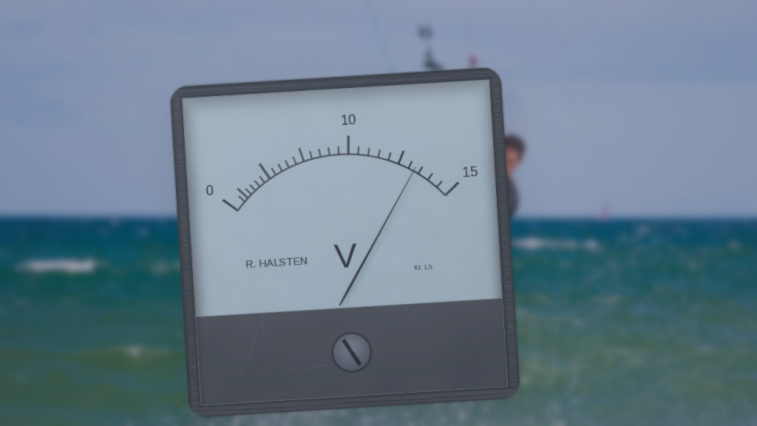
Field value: 13.25 V
